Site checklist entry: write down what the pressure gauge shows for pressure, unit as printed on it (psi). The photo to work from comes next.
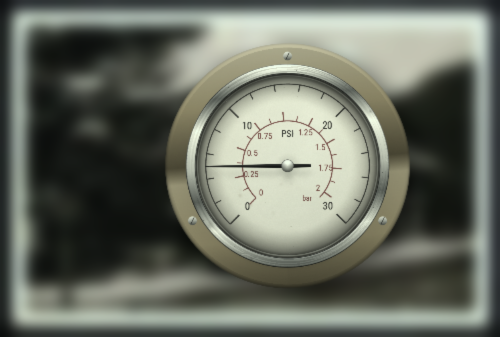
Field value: 5 psi
